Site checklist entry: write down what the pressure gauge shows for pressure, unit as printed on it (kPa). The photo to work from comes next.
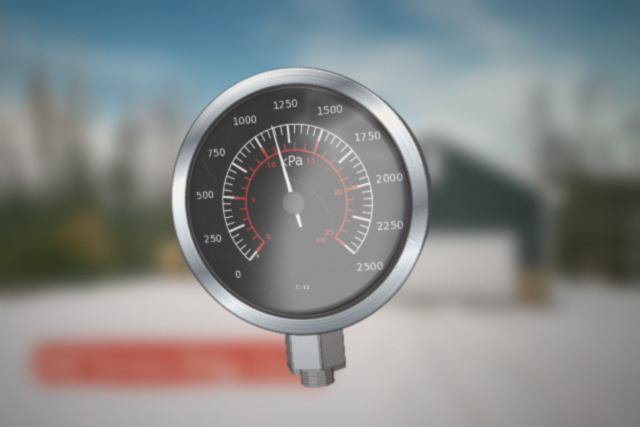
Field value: 1150 kPa
